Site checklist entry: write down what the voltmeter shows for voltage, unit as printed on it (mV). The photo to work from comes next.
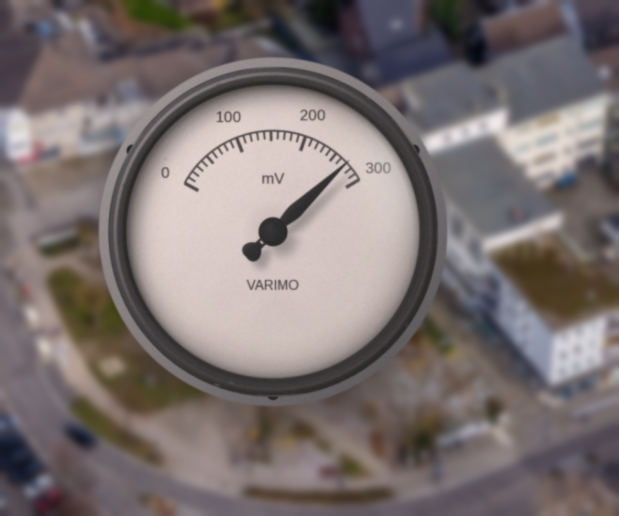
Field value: 270 mV
